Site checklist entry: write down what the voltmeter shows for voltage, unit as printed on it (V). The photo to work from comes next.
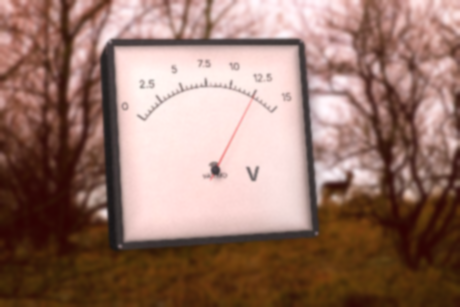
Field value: 12.5 V
